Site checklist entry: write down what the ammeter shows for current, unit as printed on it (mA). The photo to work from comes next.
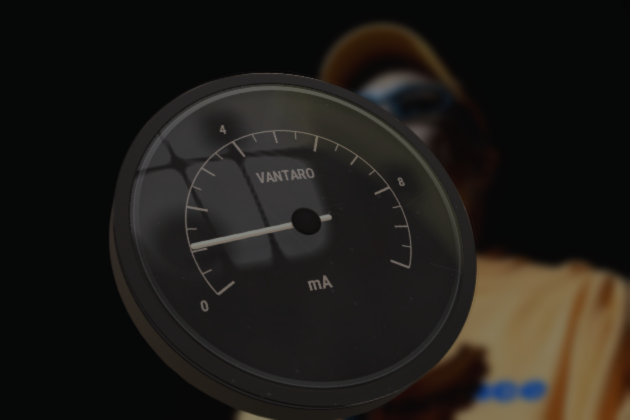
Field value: 1 mA
